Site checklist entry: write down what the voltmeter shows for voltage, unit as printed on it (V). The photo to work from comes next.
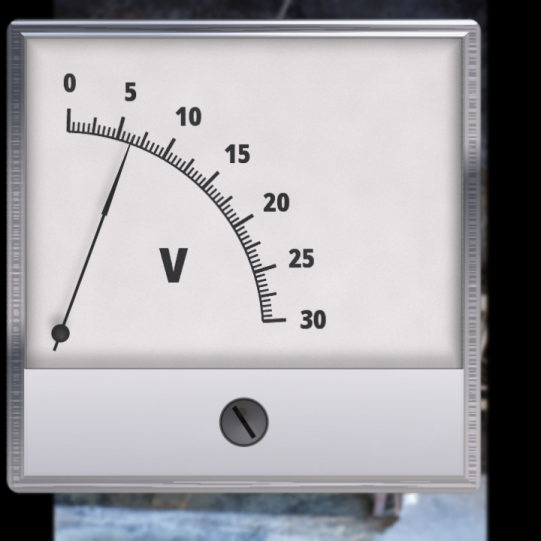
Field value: 6.5 V
